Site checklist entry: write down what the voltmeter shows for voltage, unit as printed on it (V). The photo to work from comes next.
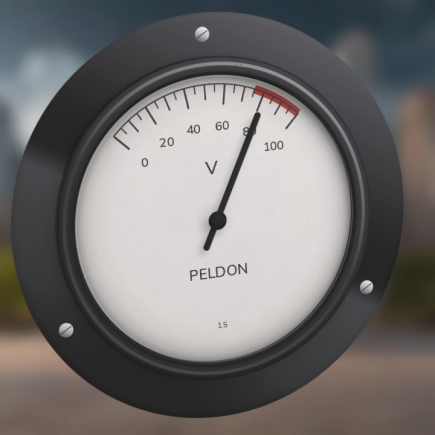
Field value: 80 V
